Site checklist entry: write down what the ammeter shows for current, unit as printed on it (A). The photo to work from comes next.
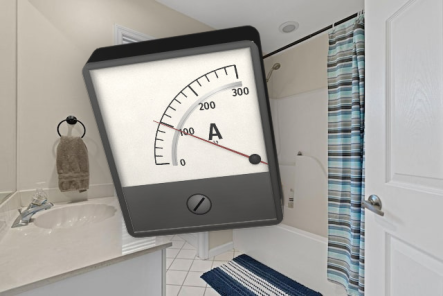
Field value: 100 A
